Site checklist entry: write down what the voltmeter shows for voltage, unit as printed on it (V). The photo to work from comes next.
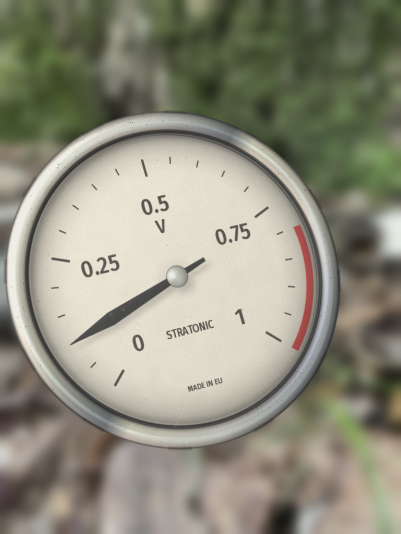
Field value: 0.1 V
